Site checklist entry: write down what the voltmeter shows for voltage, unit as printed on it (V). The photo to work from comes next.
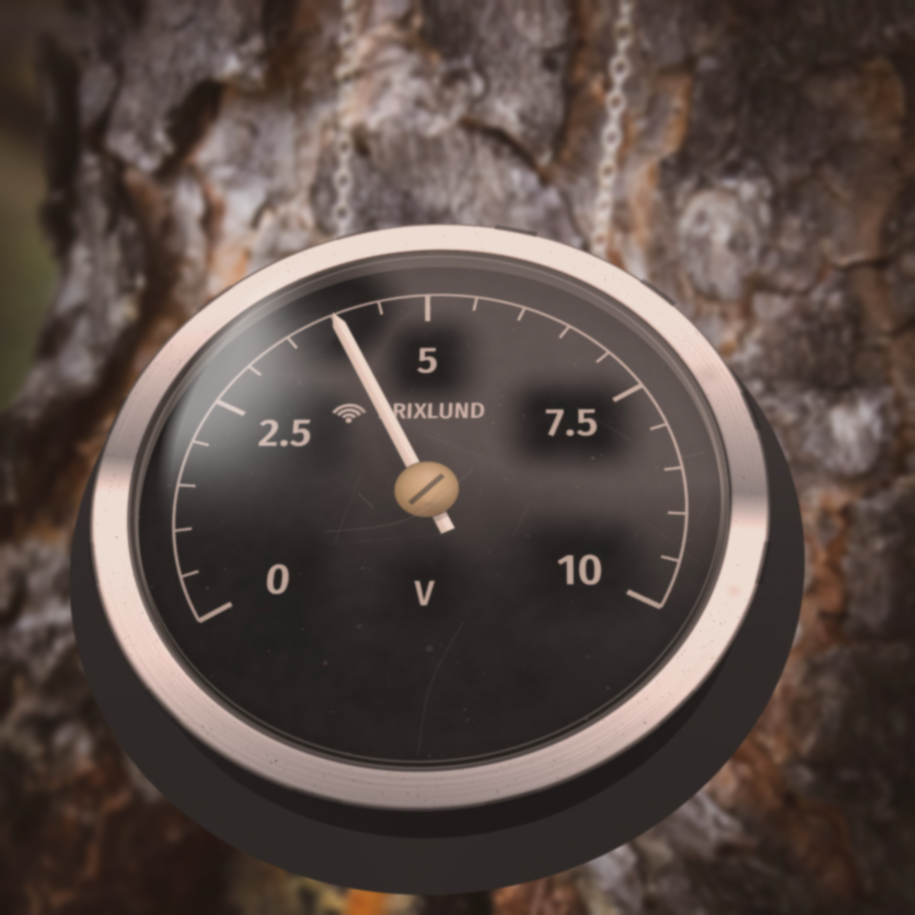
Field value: 4 V
